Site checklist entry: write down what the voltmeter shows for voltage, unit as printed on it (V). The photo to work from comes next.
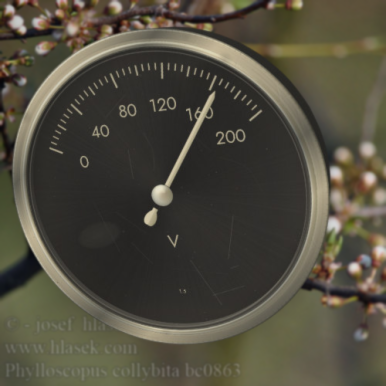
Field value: 165 V
